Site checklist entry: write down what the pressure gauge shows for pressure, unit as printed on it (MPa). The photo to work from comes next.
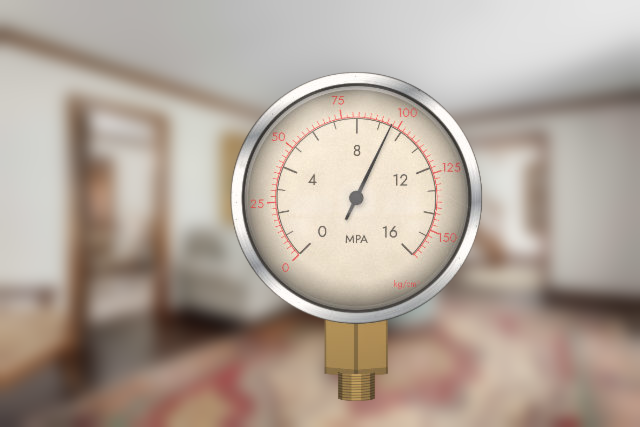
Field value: 9.5 MPa
